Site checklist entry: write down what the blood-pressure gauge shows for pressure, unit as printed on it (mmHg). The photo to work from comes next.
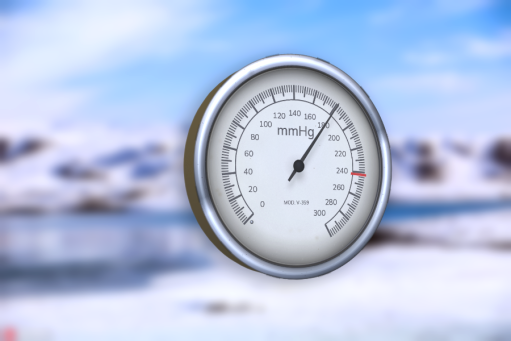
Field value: 180 mmHg
